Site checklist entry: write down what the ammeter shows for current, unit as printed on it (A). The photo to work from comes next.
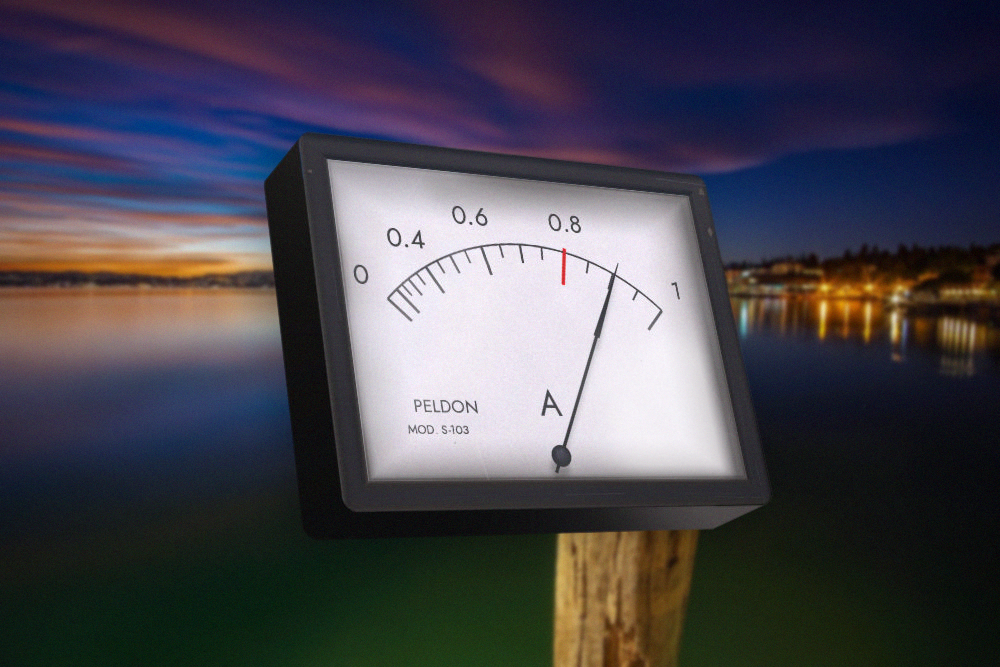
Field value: 0.9 A
